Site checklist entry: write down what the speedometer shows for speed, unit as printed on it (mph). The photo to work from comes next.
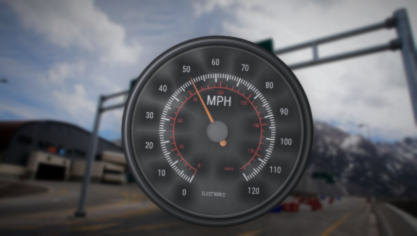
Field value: 50 mph
